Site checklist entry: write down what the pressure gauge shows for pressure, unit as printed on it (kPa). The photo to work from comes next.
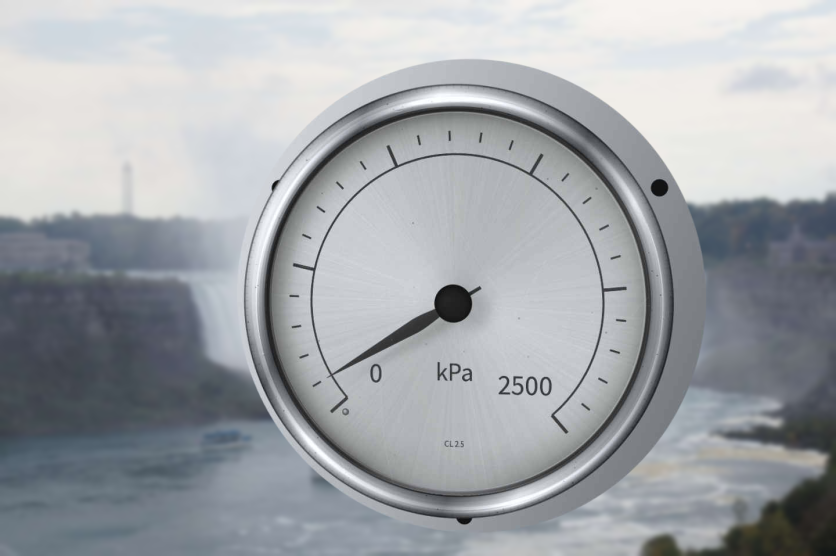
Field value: 100 kPa
